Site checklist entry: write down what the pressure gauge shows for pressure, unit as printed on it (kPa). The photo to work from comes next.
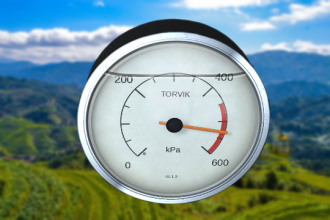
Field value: 525 kPa
